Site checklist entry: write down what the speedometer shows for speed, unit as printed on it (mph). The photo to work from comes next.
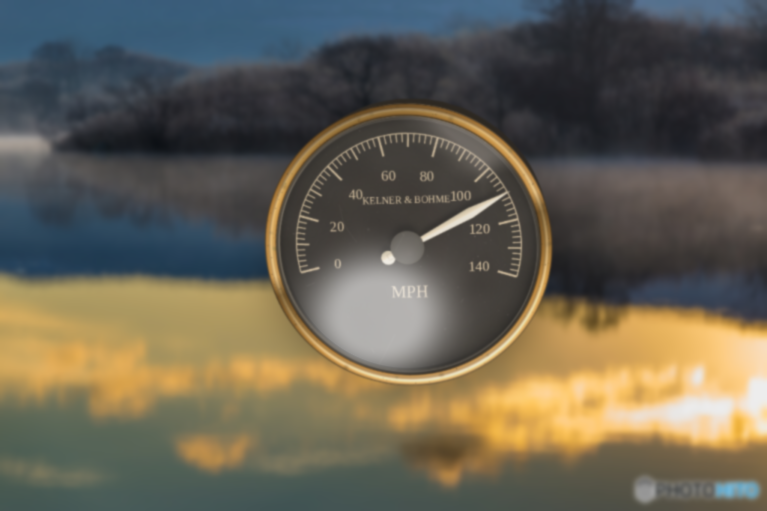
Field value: 110 mph
